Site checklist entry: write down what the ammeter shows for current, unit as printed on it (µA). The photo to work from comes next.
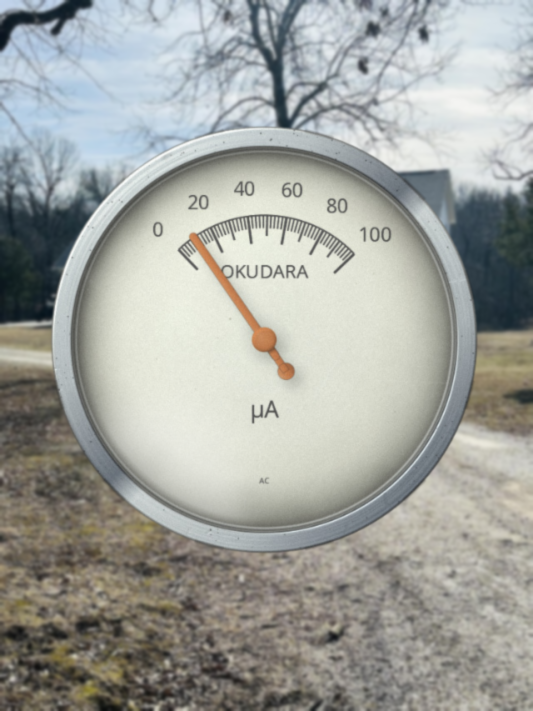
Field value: 10 µA
